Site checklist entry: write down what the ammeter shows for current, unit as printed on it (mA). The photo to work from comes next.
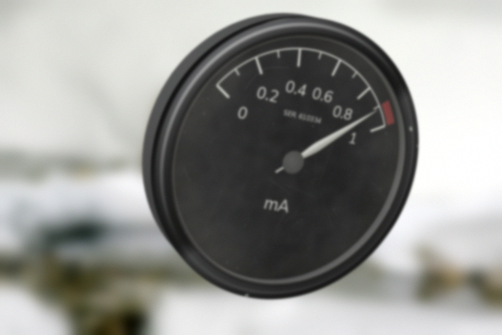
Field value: 0.9 mA
